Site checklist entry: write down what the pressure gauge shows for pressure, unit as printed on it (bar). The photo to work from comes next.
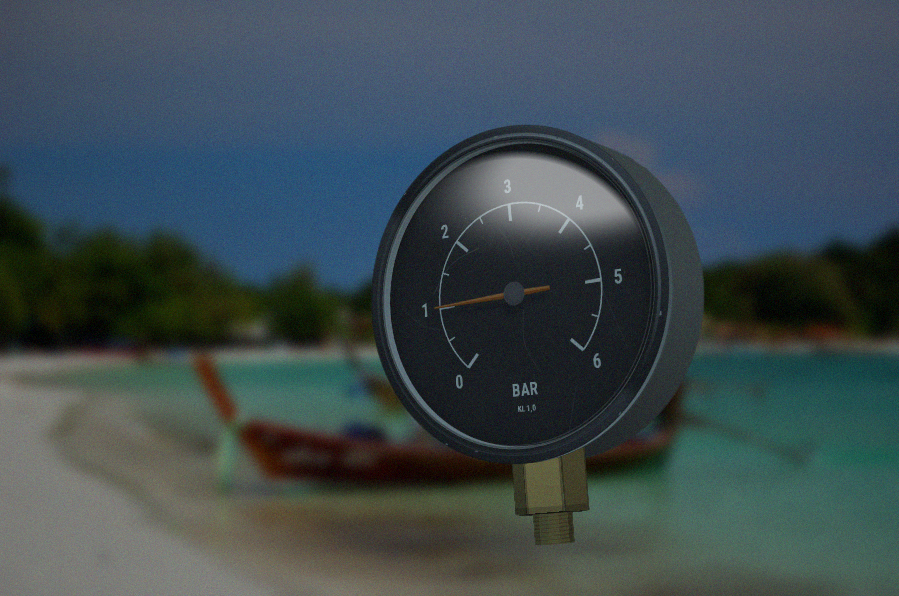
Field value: 1 bar
